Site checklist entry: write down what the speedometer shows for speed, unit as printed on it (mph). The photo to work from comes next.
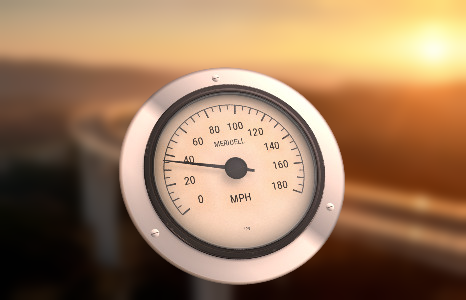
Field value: 35 mph
